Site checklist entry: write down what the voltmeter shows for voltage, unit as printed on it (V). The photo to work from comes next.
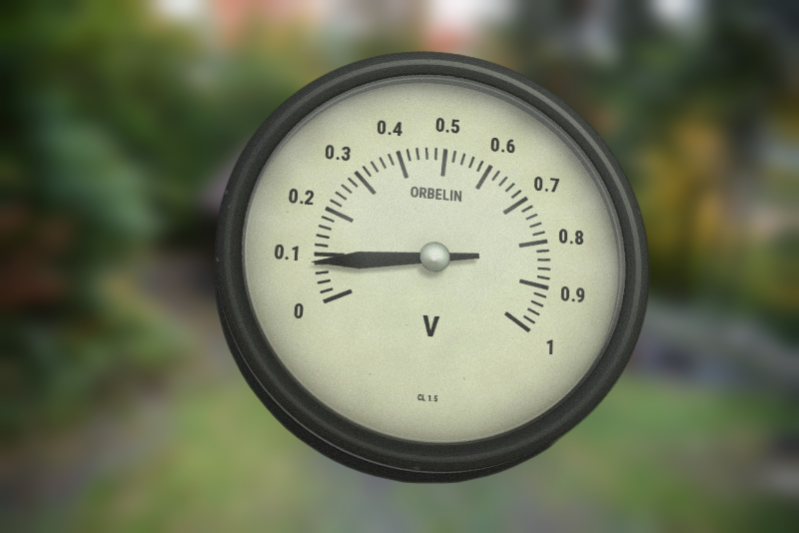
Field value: 0.08 V
